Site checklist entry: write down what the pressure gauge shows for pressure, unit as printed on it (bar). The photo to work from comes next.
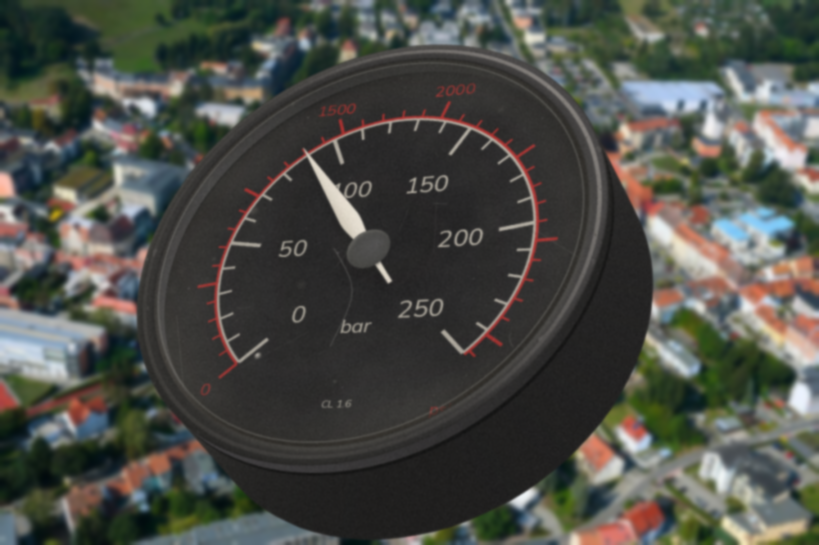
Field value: 90 bar
